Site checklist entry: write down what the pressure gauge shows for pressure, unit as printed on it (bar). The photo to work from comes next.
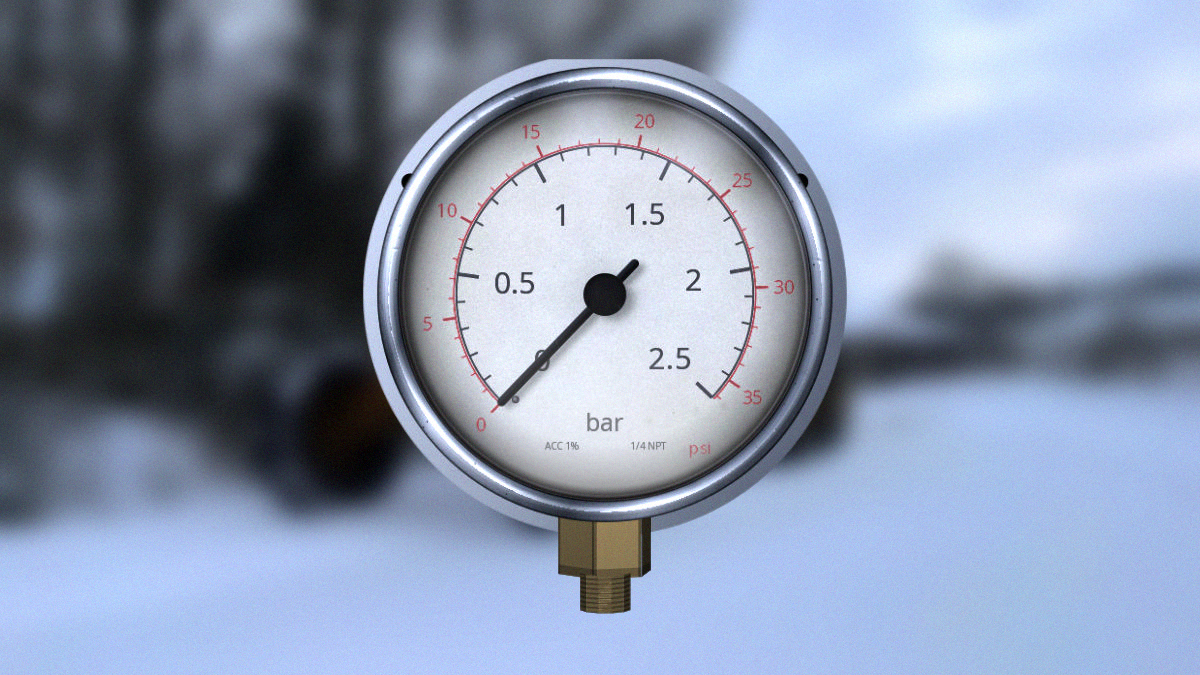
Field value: 0 bar
